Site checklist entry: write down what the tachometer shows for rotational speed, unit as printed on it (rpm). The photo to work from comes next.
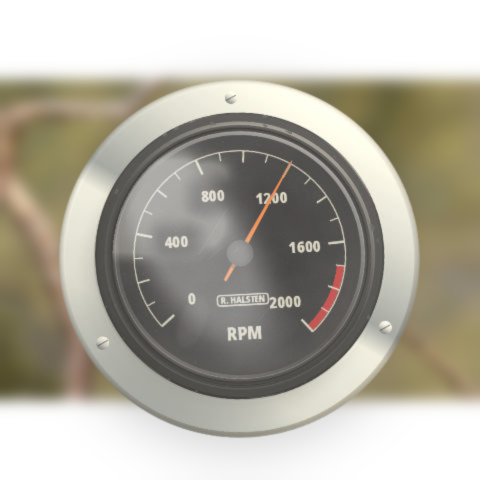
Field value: 1200 rpm
